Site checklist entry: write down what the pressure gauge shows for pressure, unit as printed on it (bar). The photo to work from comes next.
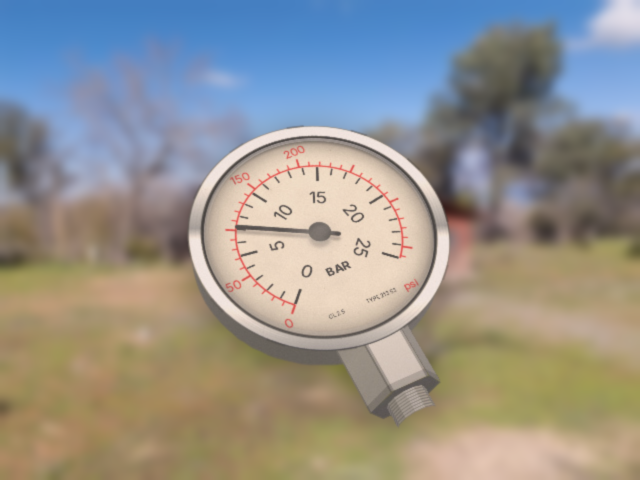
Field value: 7 bar
